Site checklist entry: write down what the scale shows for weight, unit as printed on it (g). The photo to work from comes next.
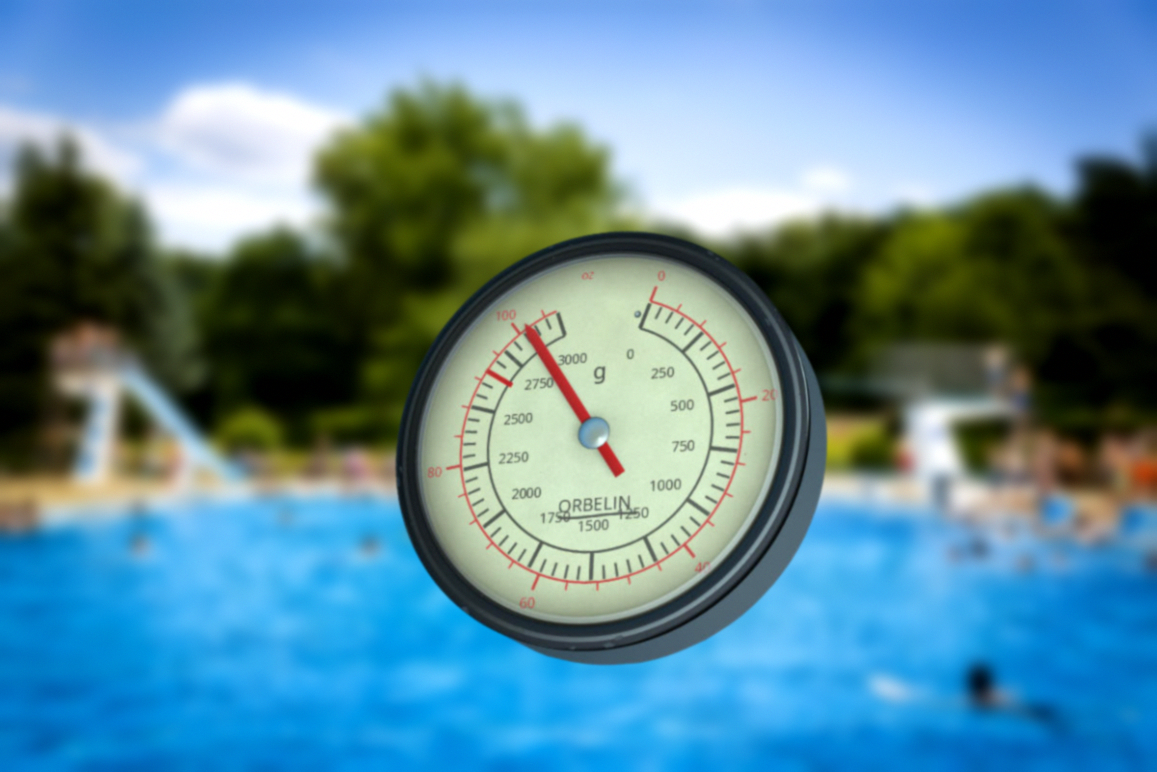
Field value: 2875 g
